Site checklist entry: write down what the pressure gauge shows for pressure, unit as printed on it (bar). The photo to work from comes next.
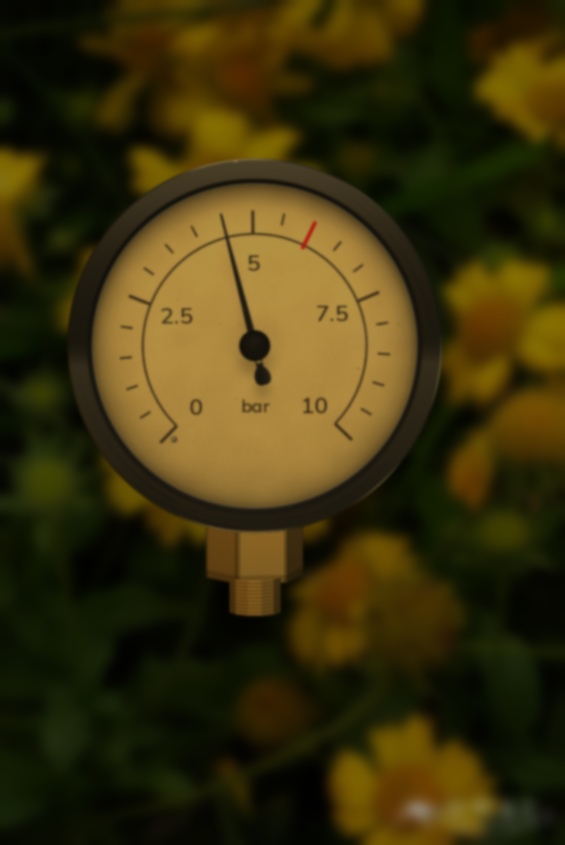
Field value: 4.5 bar
